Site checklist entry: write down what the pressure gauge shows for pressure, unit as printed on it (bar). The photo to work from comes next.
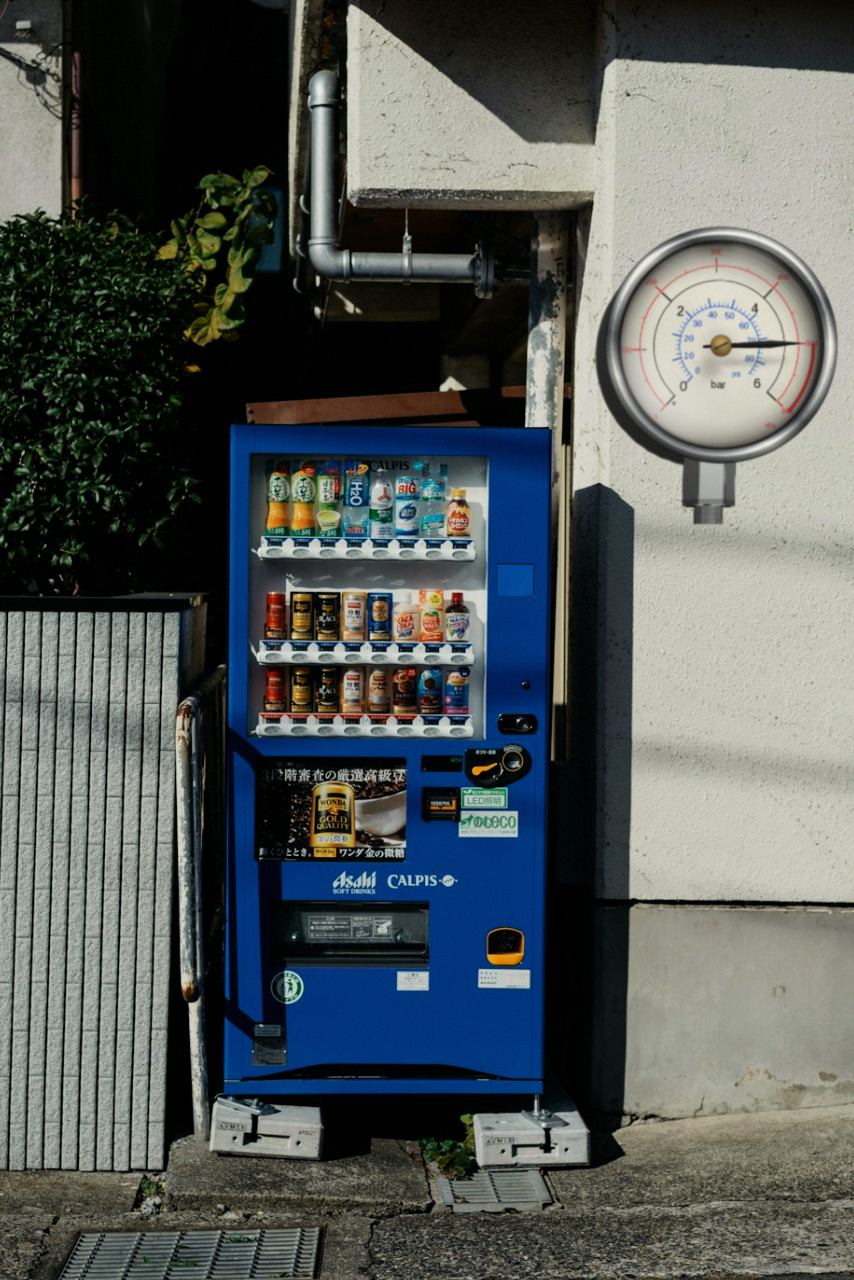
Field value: 5 bar
